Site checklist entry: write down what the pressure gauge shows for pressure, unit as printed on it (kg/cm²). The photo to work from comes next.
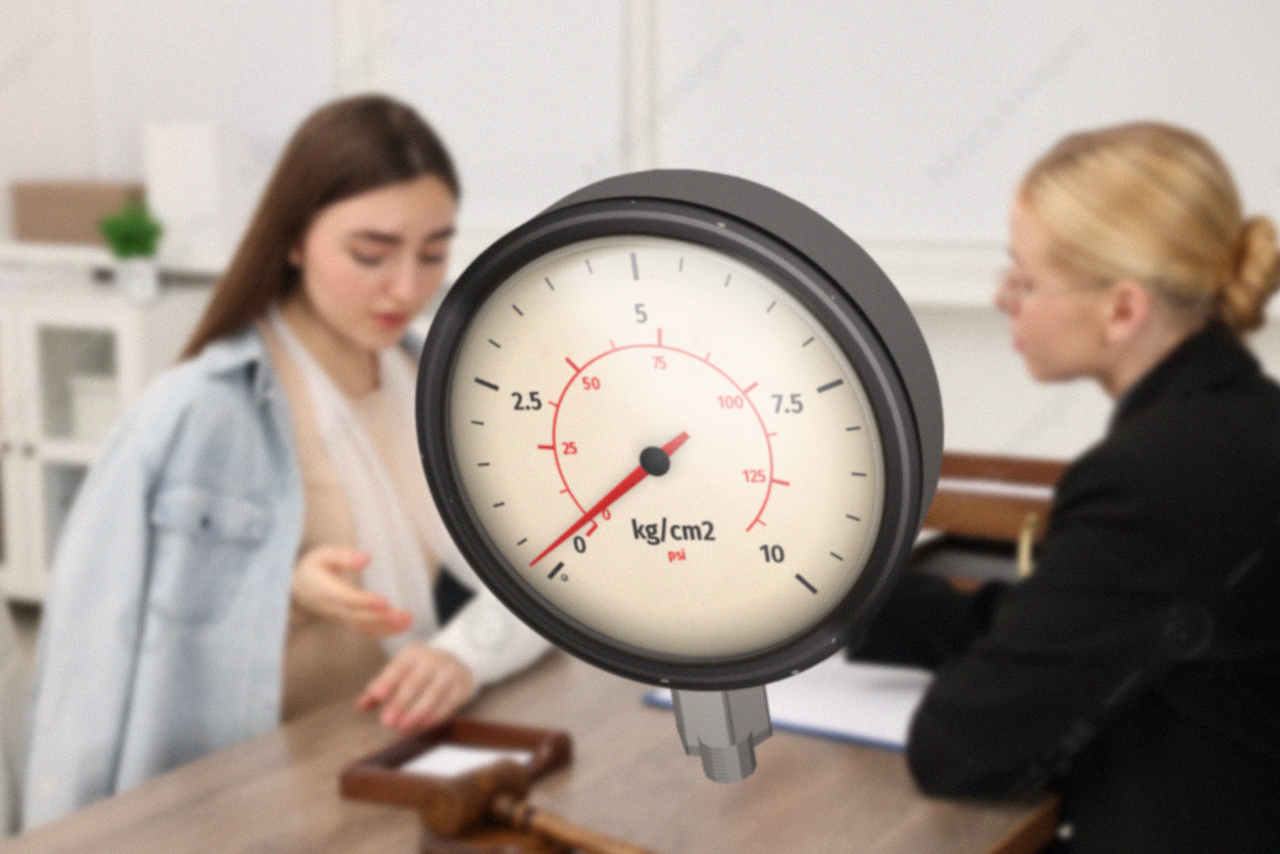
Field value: 0.25 kg/cm²
